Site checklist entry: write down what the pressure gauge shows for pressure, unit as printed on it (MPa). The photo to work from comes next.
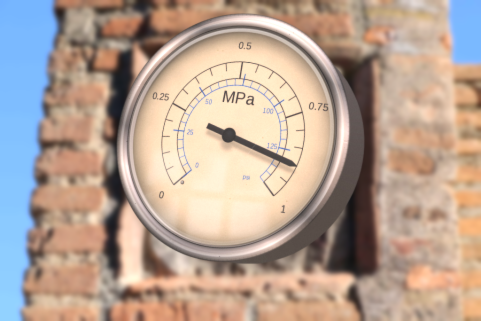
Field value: 0.9 MPa
